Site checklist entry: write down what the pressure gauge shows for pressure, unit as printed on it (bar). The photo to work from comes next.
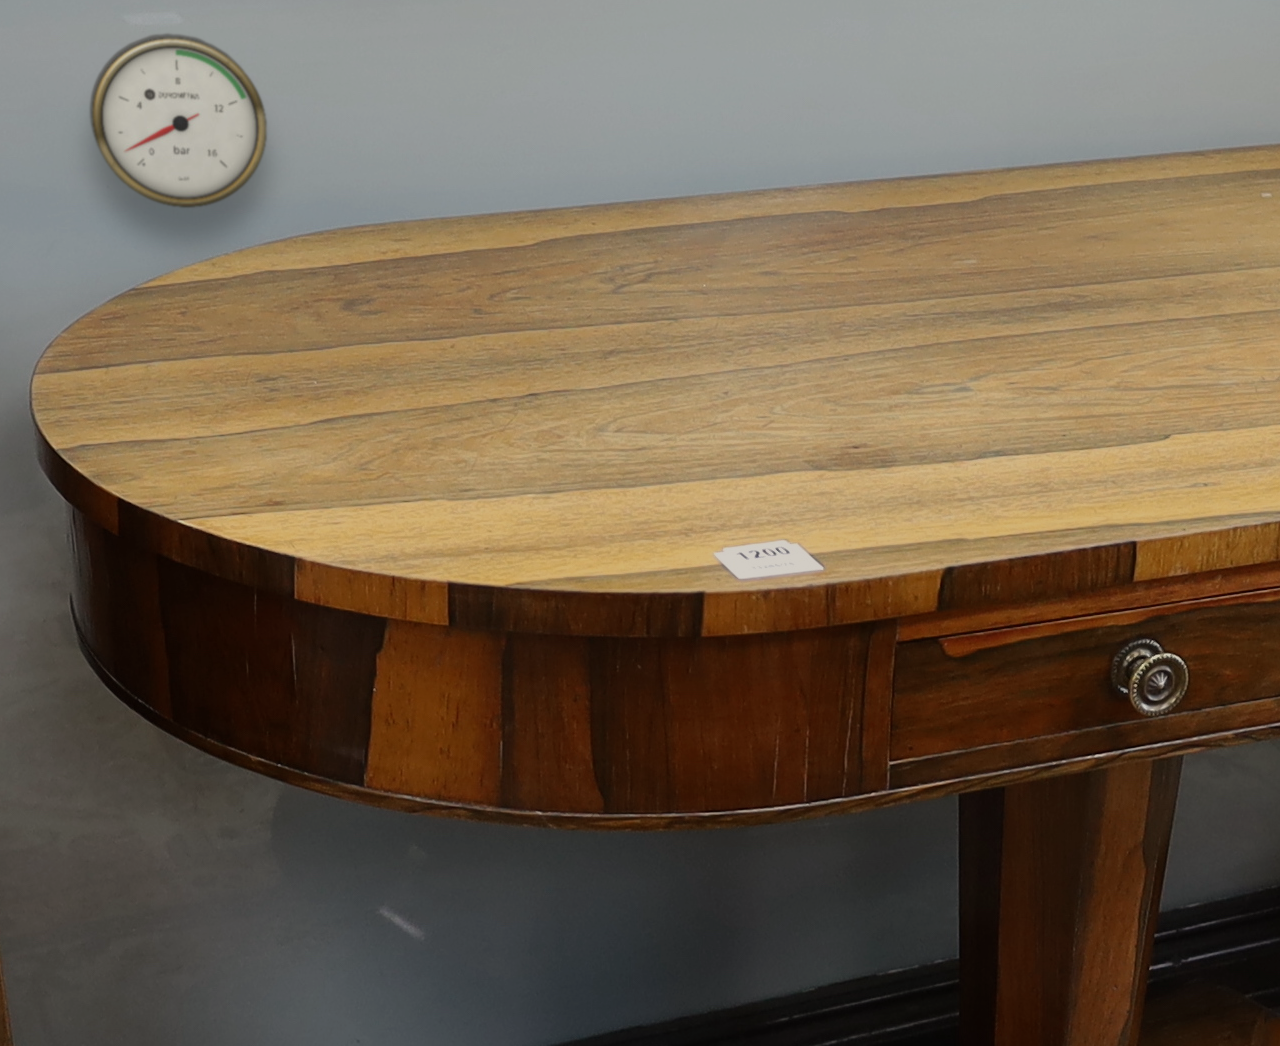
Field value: 1 bar
